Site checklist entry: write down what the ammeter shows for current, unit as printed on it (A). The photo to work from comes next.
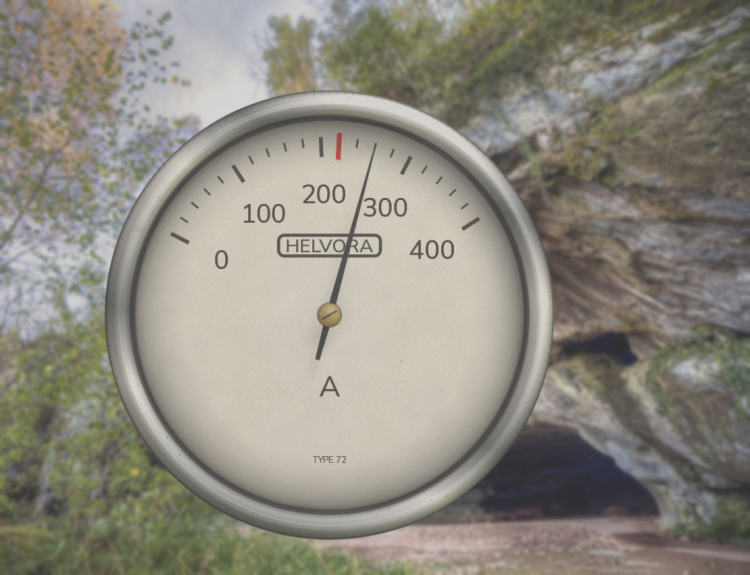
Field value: 260 A
